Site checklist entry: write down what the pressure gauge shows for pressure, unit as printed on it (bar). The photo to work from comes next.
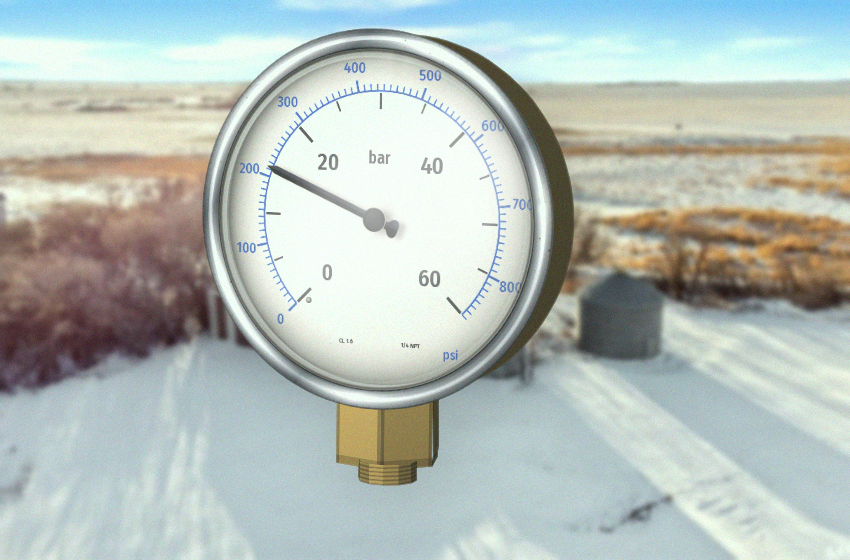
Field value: 15 bar
